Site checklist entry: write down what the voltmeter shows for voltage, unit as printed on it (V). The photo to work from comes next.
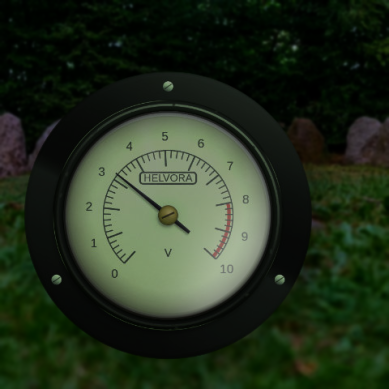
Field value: 3.2 V
